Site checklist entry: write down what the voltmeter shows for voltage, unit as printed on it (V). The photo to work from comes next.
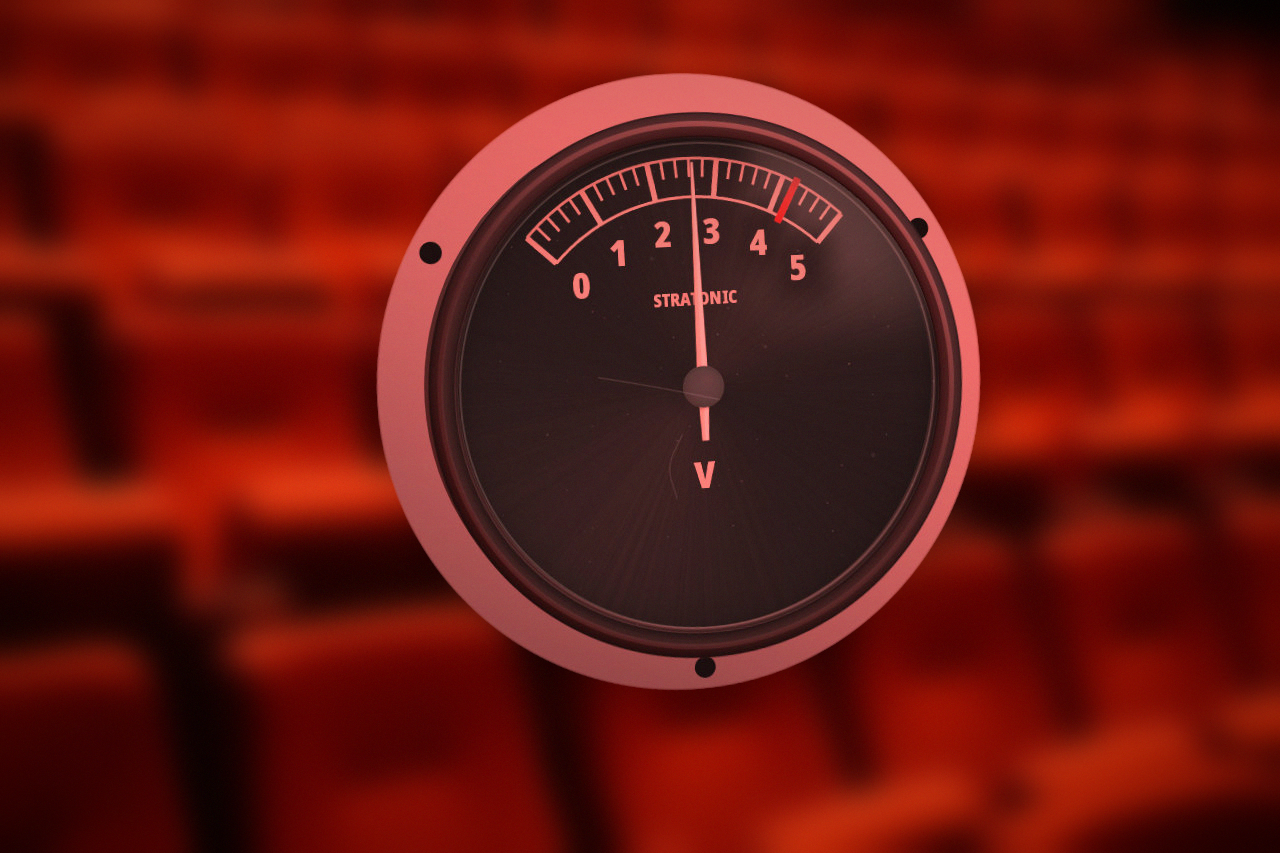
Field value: 2.6 V
